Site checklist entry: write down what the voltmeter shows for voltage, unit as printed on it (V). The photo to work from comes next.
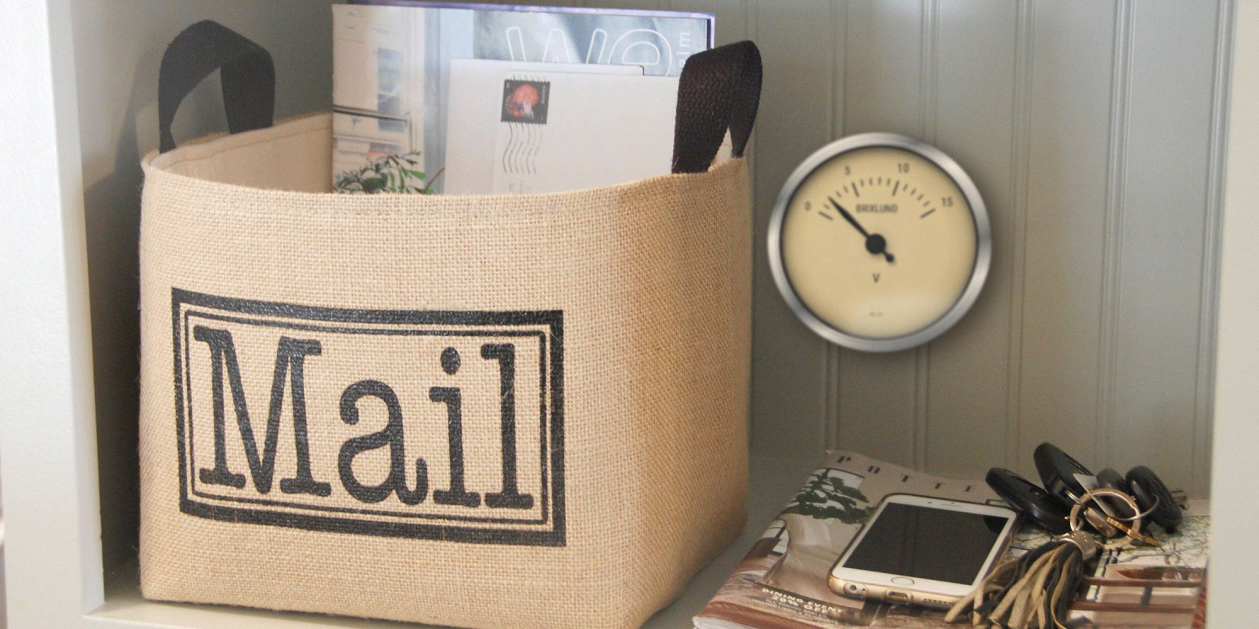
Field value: 2 V
